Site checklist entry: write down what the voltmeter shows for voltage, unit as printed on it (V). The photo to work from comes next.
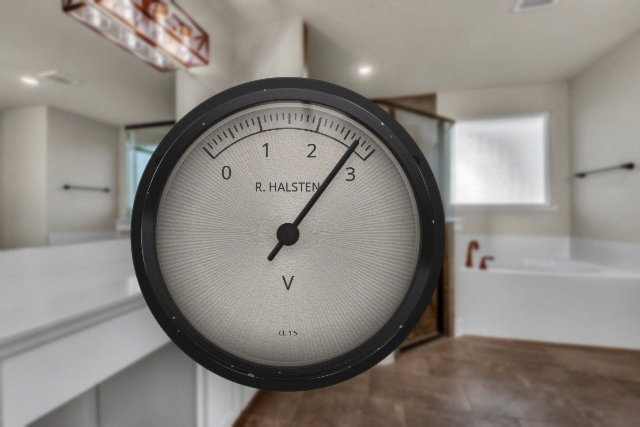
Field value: 2.7 V
